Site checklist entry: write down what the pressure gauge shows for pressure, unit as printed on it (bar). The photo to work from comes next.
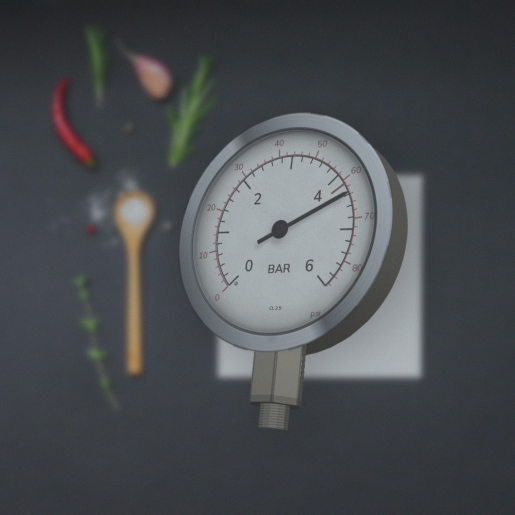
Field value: 4.4 bar
